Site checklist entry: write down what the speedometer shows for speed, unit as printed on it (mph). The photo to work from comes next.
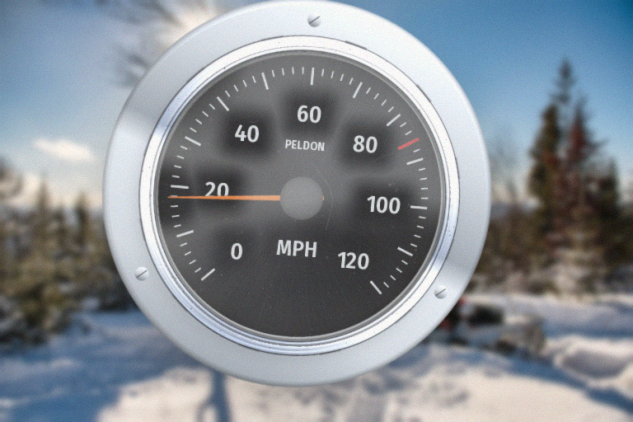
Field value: 18 mph
